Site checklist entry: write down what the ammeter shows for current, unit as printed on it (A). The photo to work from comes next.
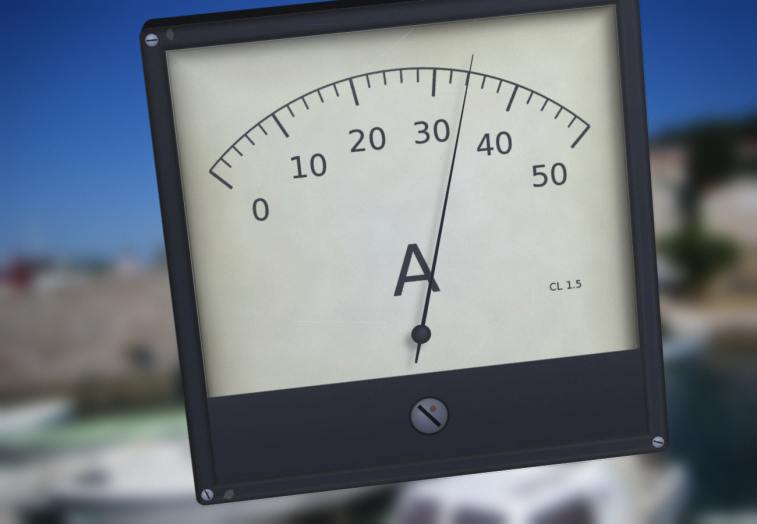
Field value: 34 A
